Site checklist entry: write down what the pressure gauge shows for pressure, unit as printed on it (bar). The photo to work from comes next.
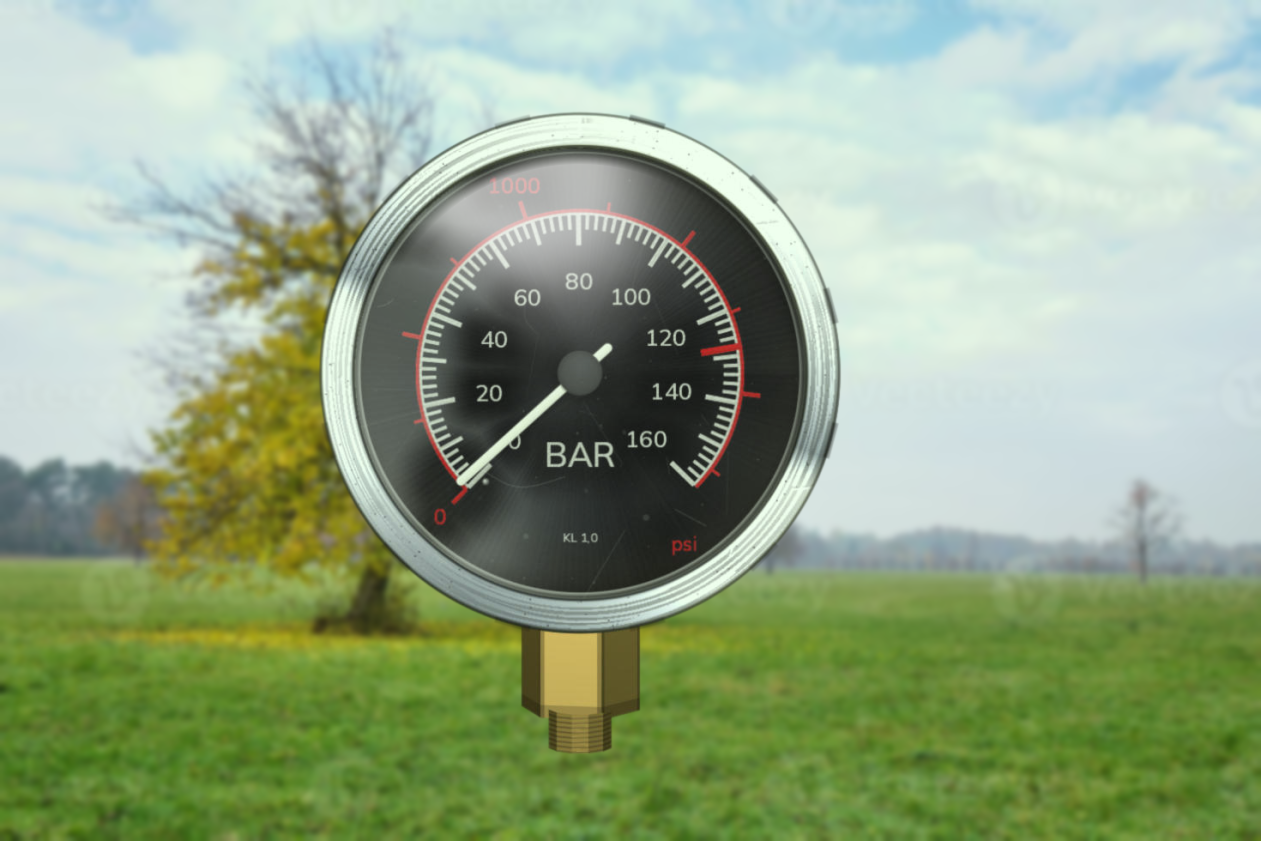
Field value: 2 bar
